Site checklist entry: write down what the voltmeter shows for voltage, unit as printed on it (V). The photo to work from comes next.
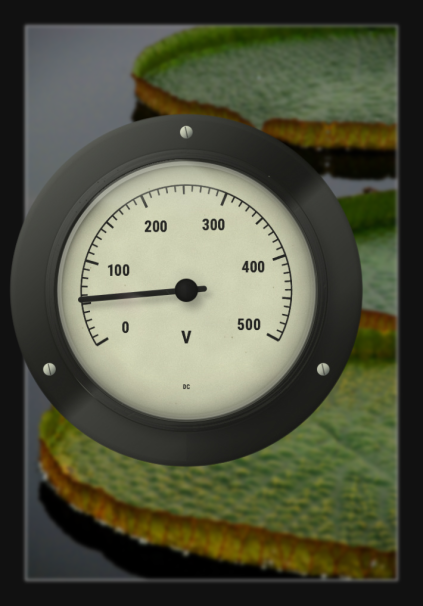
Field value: 55 V
